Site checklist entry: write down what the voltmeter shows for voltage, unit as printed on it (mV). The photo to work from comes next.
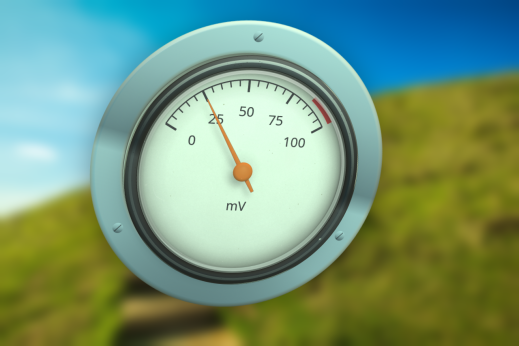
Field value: 25 mV
